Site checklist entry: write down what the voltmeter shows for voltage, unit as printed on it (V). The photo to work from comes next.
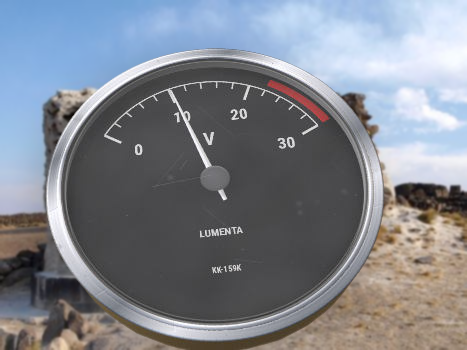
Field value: 10 V
